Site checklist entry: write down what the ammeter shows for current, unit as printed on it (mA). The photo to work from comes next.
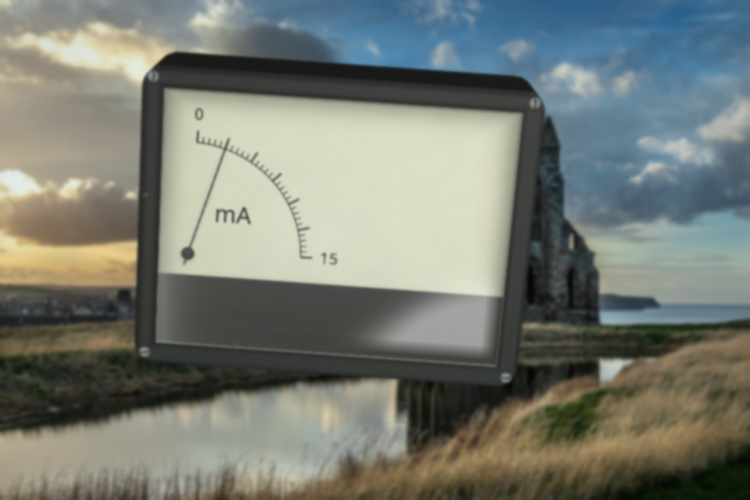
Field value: 2.5 mA
